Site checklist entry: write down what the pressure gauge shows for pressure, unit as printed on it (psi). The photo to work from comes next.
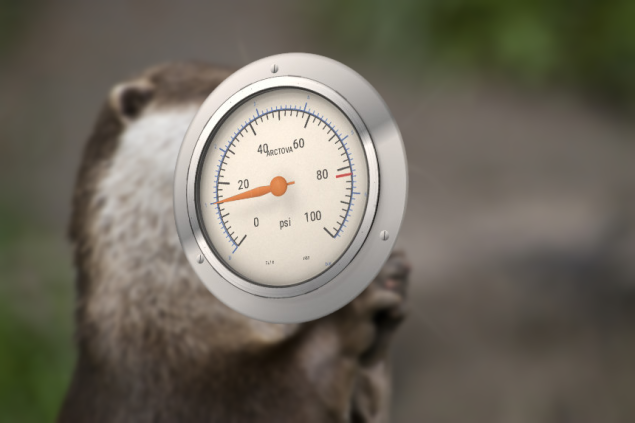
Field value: 14 psi
